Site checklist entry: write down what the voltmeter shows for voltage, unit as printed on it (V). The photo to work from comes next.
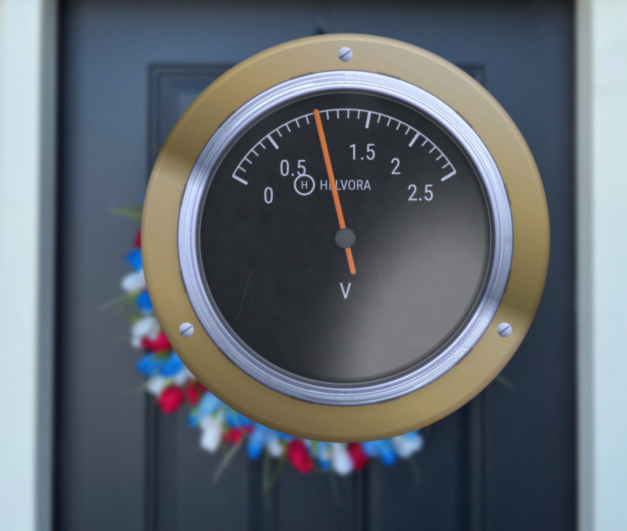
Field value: 1 V
